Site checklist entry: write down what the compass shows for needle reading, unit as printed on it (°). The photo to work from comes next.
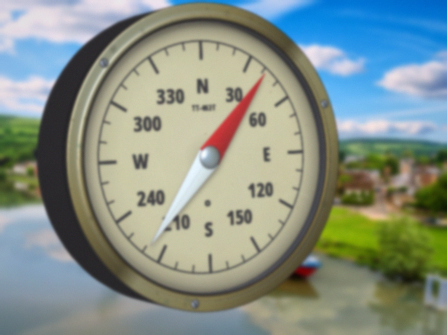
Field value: 40 °
